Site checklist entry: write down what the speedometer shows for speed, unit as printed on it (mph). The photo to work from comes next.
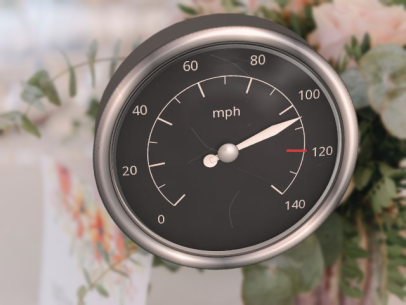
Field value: 105 mph
